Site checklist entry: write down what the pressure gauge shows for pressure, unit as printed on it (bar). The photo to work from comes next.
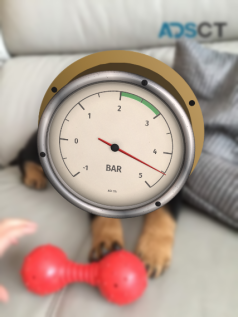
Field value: 4.5 bar
